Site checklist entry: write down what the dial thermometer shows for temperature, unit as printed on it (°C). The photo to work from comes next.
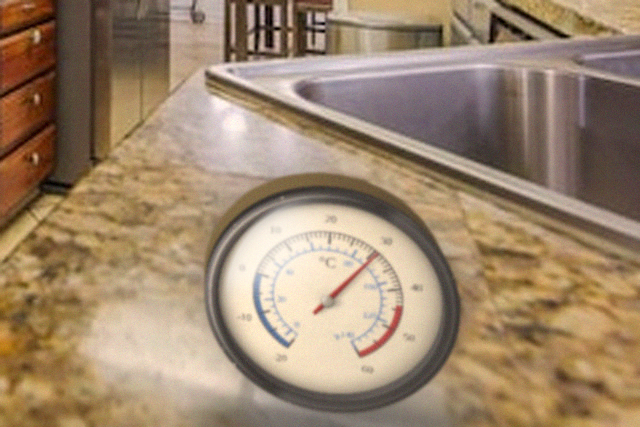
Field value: 30 °C
